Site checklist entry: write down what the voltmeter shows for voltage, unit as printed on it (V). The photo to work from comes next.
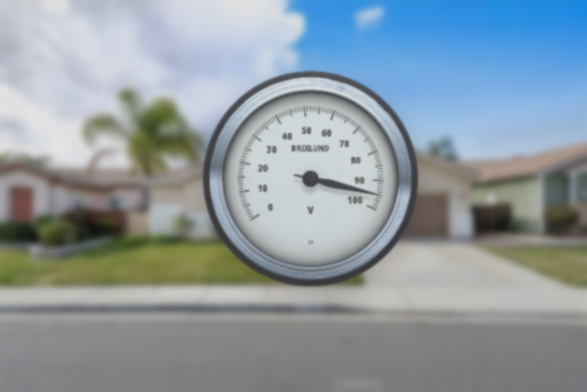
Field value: 95 V
